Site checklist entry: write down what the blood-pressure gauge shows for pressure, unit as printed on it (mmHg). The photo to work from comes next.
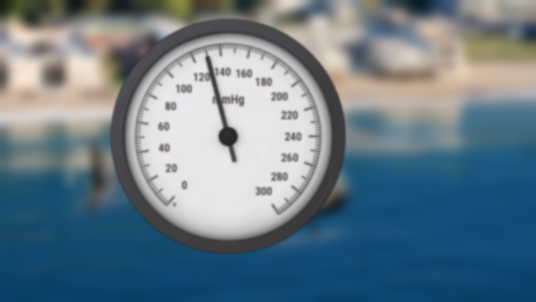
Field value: 130 mmHg
